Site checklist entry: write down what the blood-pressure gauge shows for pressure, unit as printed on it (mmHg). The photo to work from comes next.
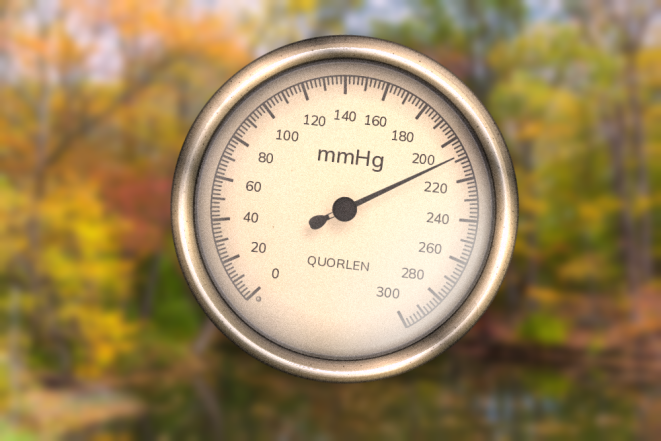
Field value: 208 mmHg
